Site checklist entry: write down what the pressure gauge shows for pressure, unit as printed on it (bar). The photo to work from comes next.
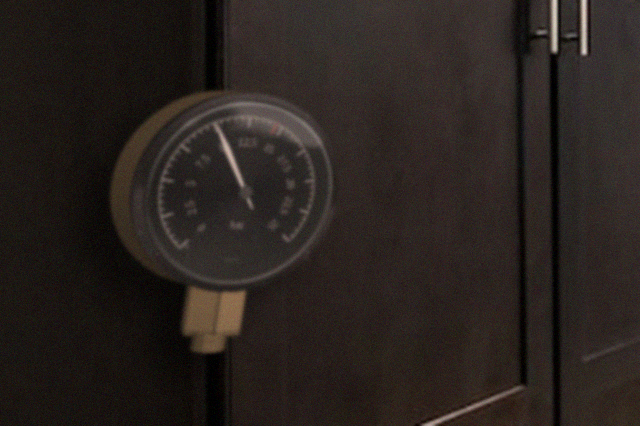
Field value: 10 bar
